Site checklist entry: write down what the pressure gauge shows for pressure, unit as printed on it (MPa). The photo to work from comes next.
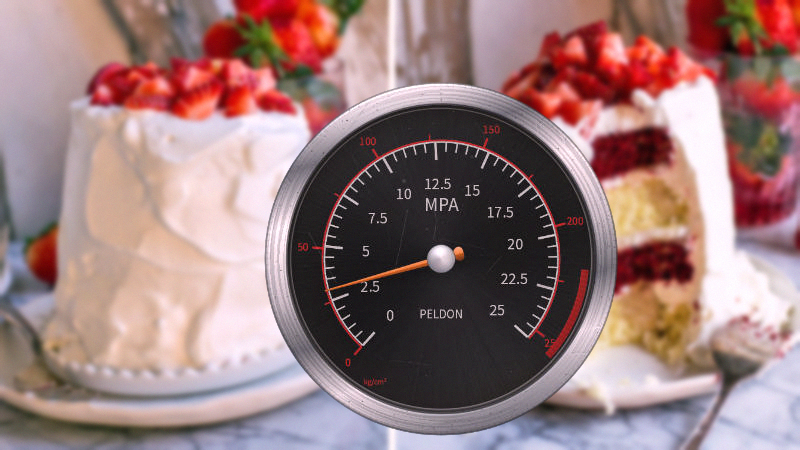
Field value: 3 MPa
